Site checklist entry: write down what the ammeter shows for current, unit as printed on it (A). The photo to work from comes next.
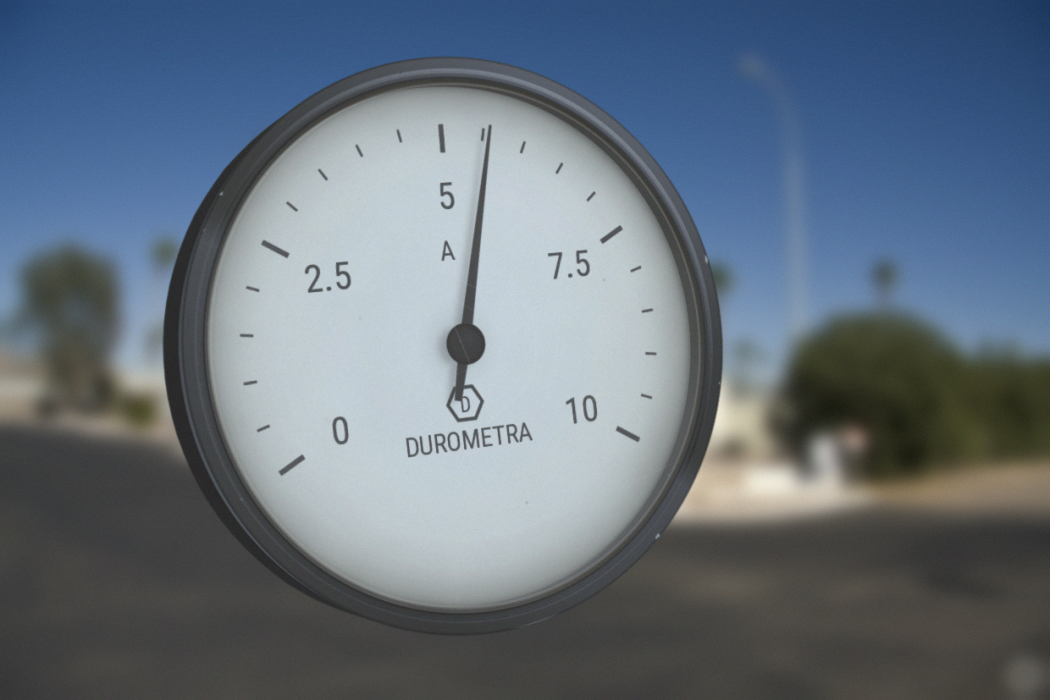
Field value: 5.5 A
